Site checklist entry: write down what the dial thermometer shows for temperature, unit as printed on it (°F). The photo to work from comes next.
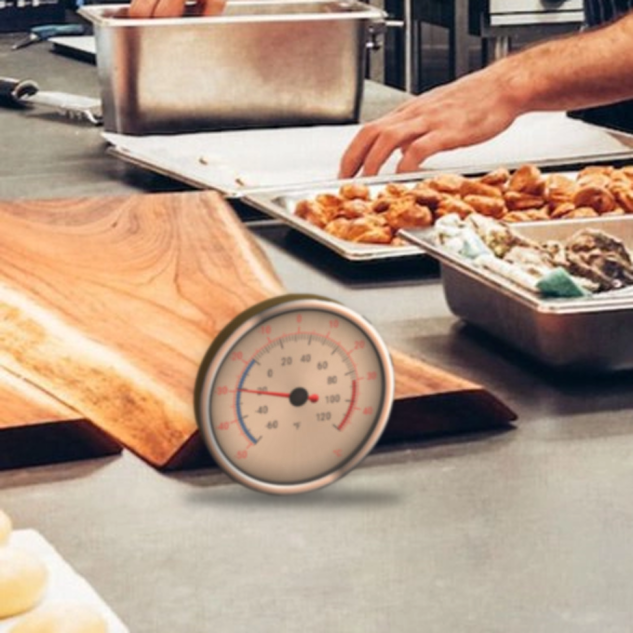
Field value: -20 °F
